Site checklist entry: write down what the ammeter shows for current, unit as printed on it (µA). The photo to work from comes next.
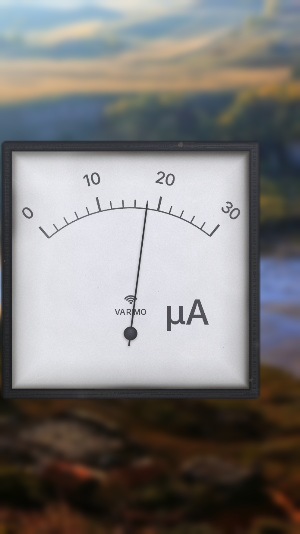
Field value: 18 µA
